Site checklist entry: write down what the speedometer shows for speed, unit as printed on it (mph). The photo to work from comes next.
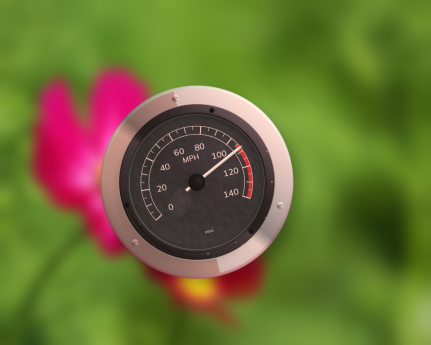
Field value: 107.5 mph
